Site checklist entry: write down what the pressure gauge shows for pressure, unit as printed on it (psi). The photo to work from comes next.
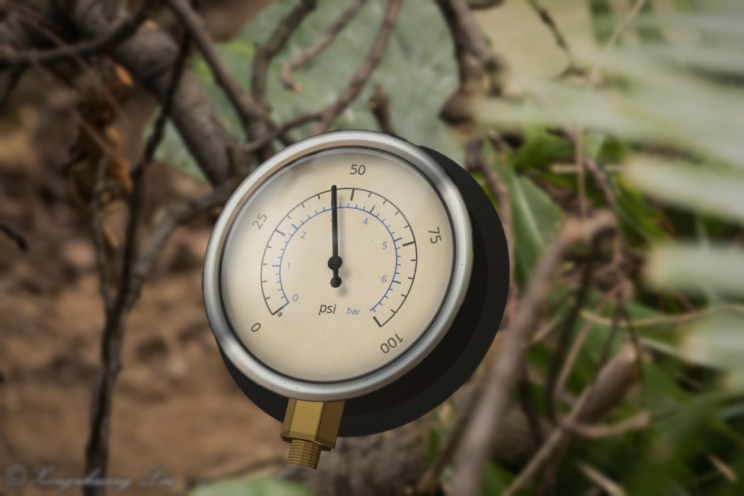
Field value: 45 psi
